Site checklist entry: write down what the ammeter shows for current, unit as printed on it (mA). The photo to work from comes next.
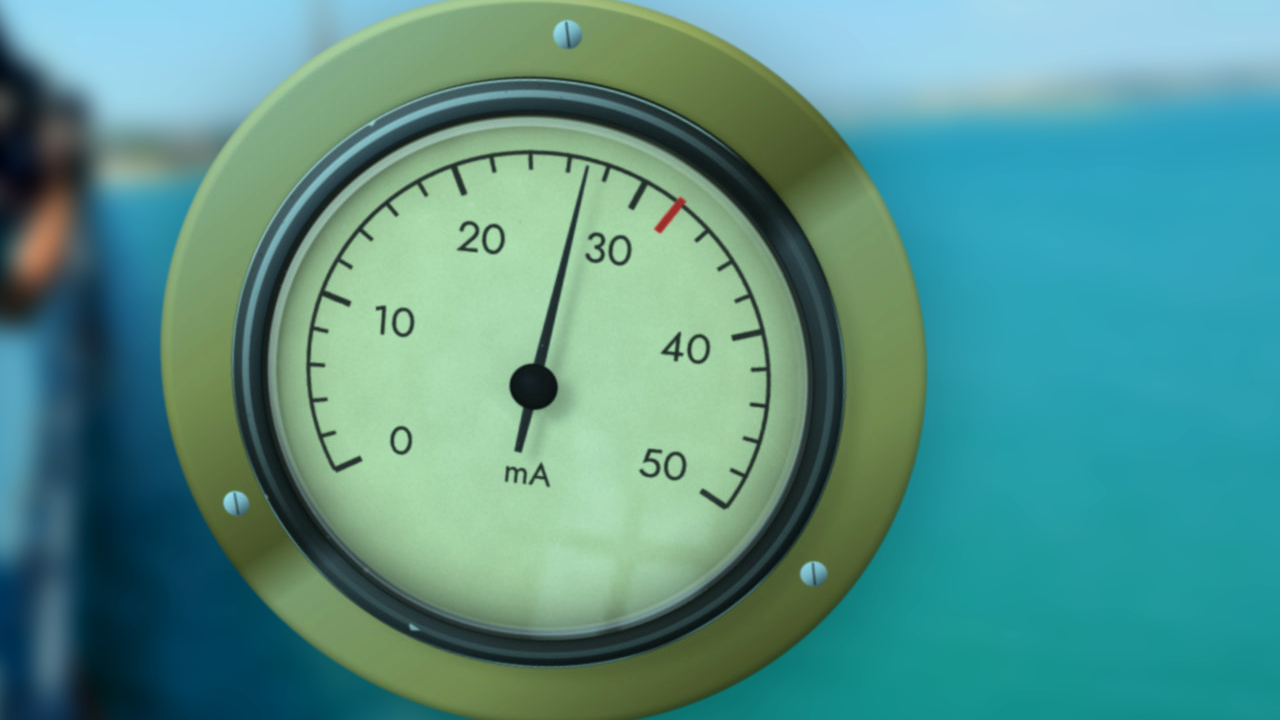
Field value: 27 mA
